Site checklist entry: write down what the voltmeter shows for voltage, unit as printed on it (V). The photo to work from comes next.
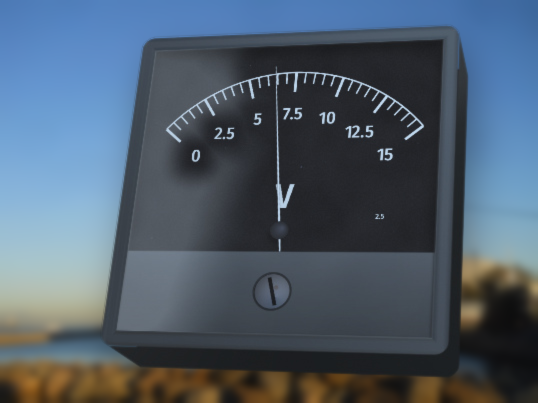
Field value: 6.5 V
